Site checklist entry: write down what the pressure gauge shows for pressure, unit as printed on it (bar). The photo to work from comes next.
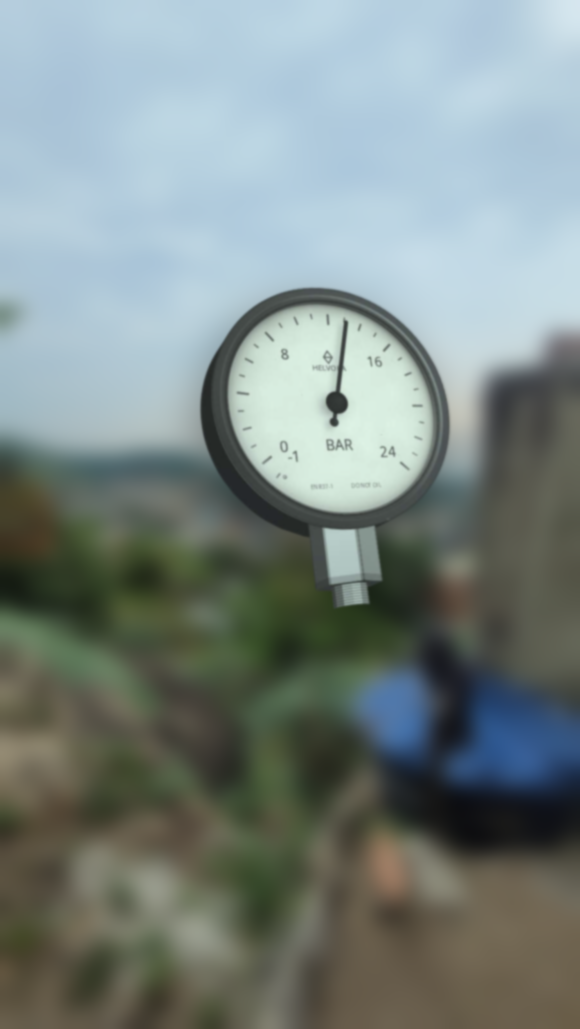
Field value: 13 bar
